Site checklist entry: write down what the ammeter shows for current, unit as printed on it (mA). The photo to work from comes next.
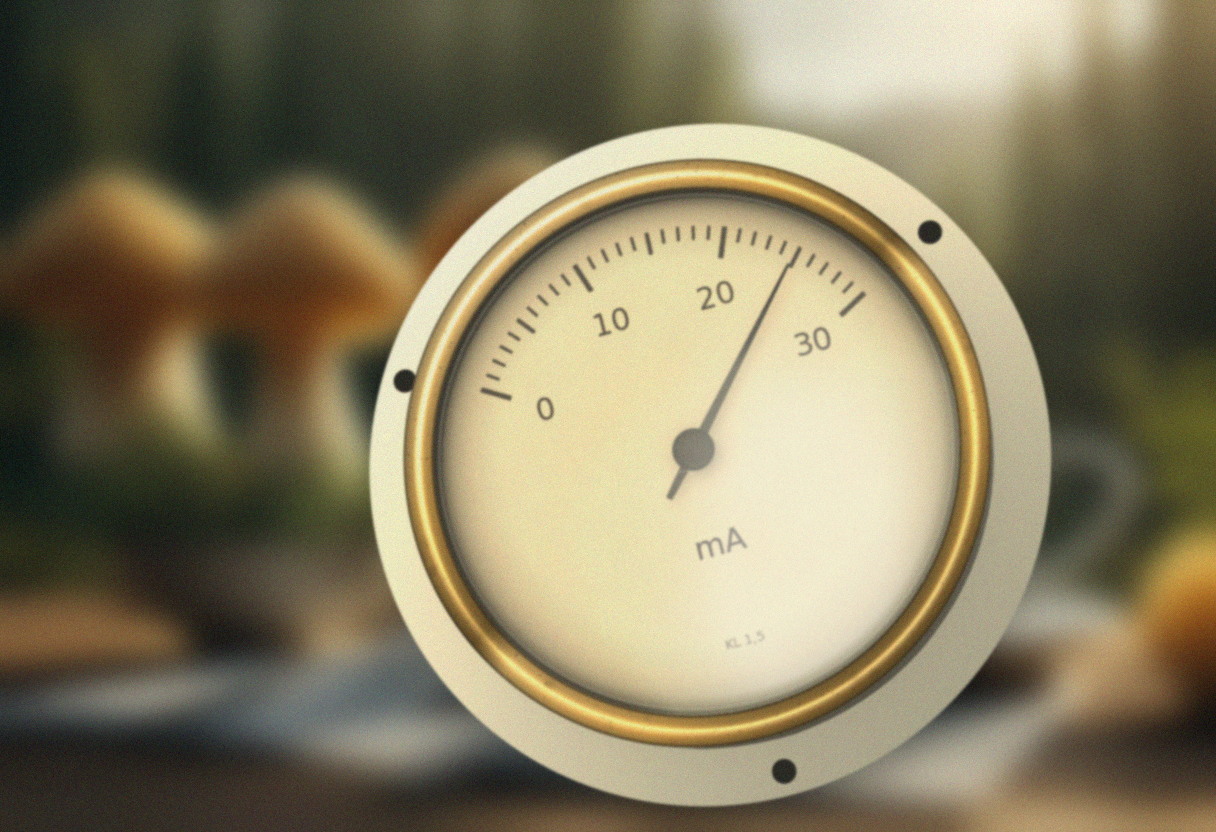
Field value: 25 mA
